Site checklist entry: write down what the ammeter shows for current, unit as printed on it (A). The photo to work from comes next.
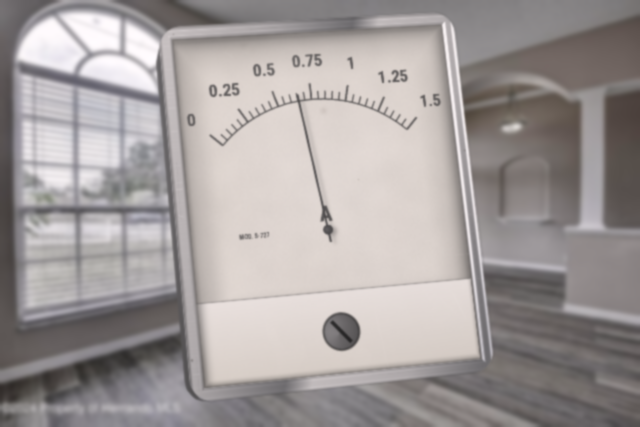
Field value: 0.65 A
